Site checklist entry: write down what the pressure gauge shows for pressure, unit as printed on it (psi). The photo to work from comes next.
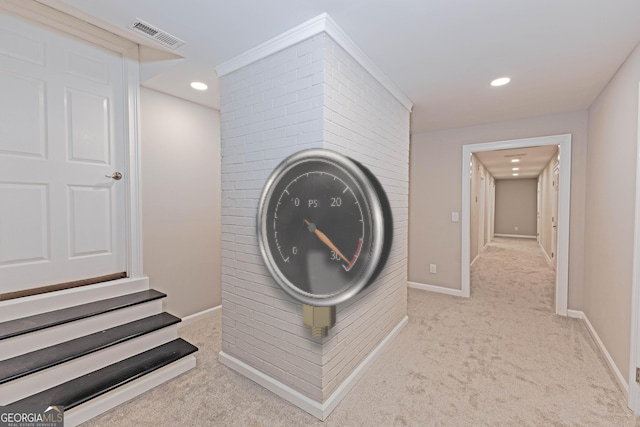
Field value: 29 psi
